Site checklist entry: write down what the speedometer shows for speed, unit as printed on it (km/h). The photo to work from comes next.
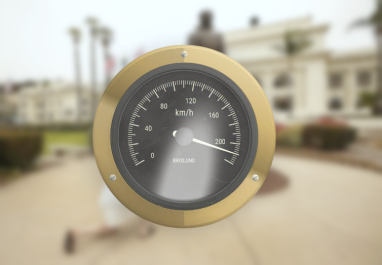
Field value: 210 km/h
